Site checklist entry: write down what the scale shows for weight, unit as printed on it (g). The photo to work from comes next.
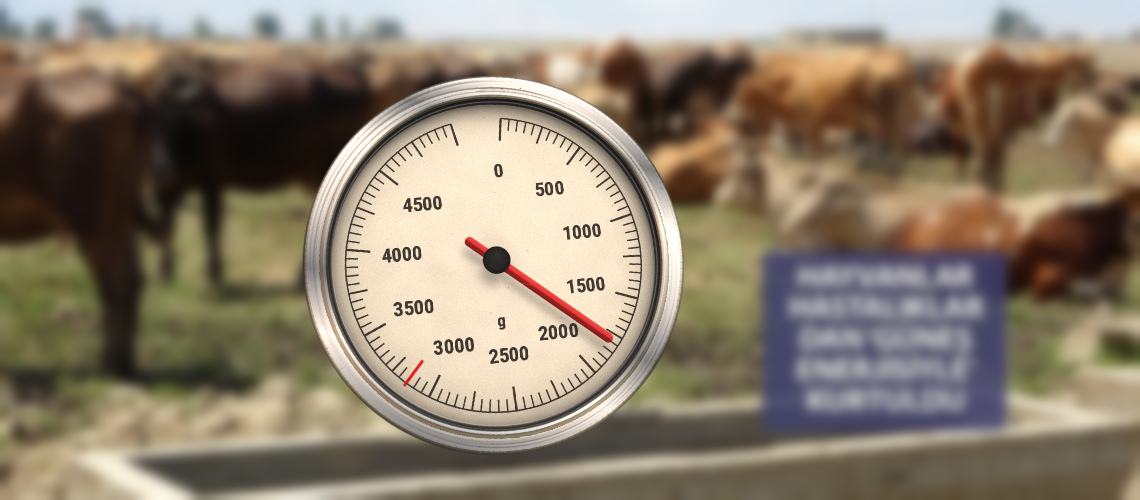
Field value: 1800 g
